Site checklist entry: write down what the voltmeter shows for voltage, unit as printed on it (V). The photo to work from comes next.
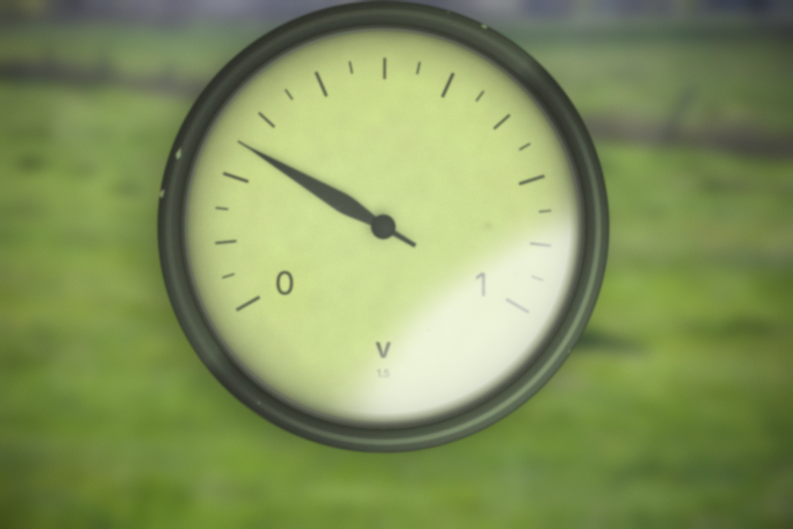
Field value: 0.25 V
